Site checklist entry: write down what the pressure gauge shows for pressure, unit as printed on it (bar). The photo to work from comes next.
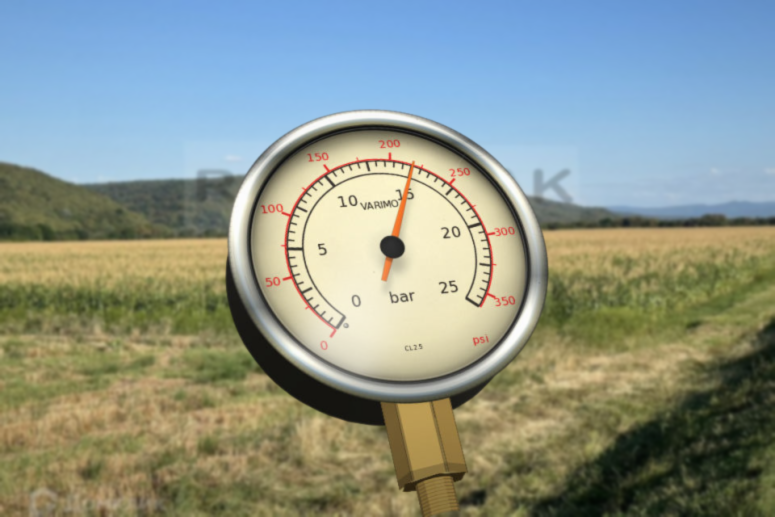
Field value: 15 bar
